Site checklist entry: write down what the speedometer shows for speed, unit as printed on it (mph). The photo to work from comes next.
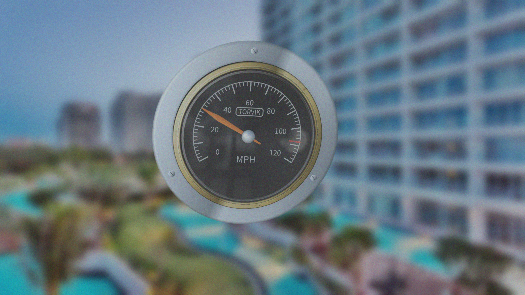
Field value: 30 mph
